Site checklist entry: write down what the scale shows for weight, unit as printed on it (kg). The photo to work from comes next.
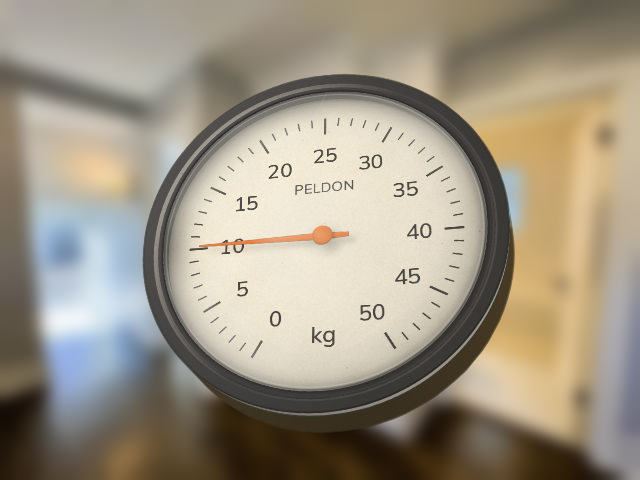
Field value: 10 kg
